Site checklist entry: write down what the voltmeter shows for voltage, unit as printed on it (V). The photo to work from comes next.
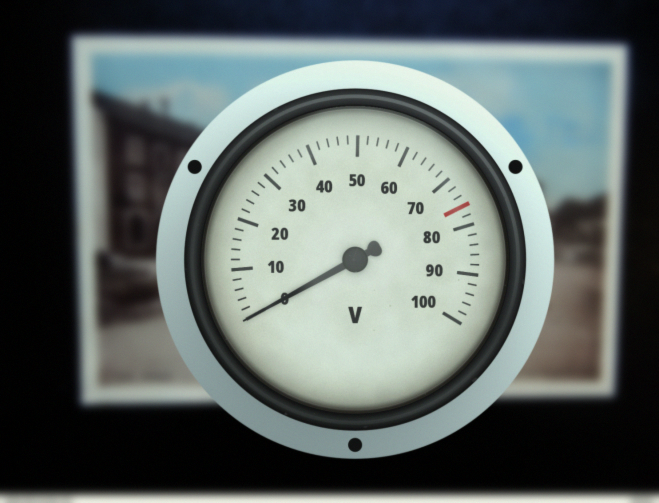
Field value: 0 V
